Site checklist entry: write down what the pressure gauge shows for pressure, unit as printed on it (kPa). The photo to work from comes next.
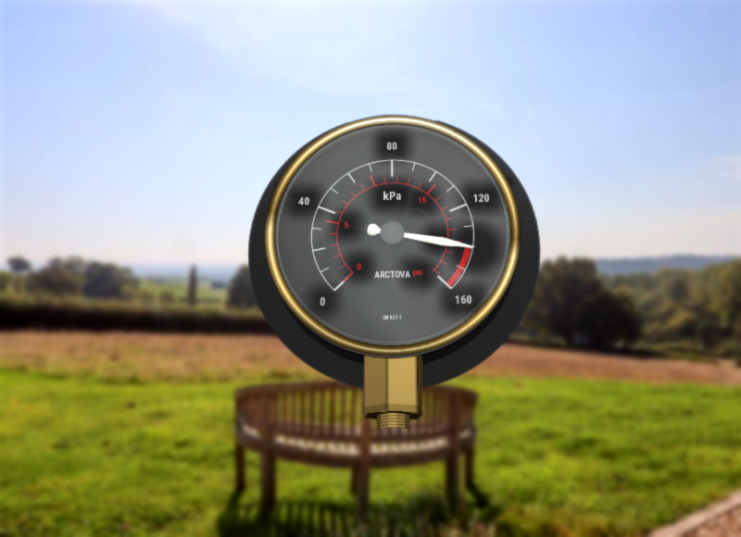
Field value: 140 kPa
